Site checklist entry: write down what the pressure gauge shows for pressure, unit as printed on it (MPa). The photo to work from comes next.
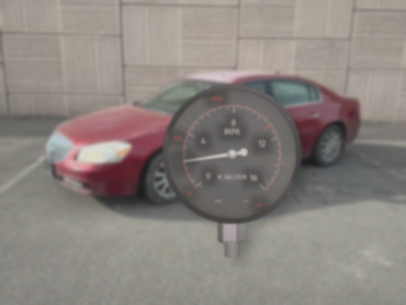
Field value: 2 MPa
